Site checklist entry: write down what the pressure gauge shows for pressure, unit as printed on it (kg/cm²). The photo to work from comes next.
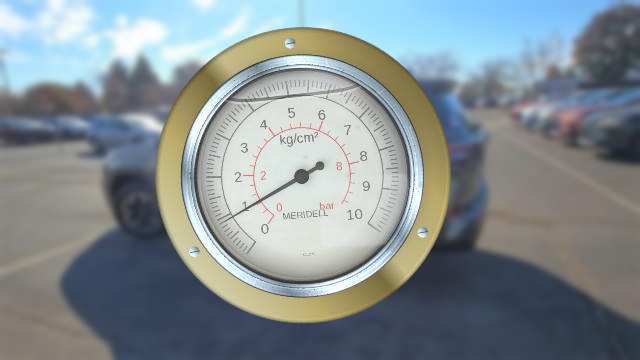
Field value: 0.9 kg/cm²
